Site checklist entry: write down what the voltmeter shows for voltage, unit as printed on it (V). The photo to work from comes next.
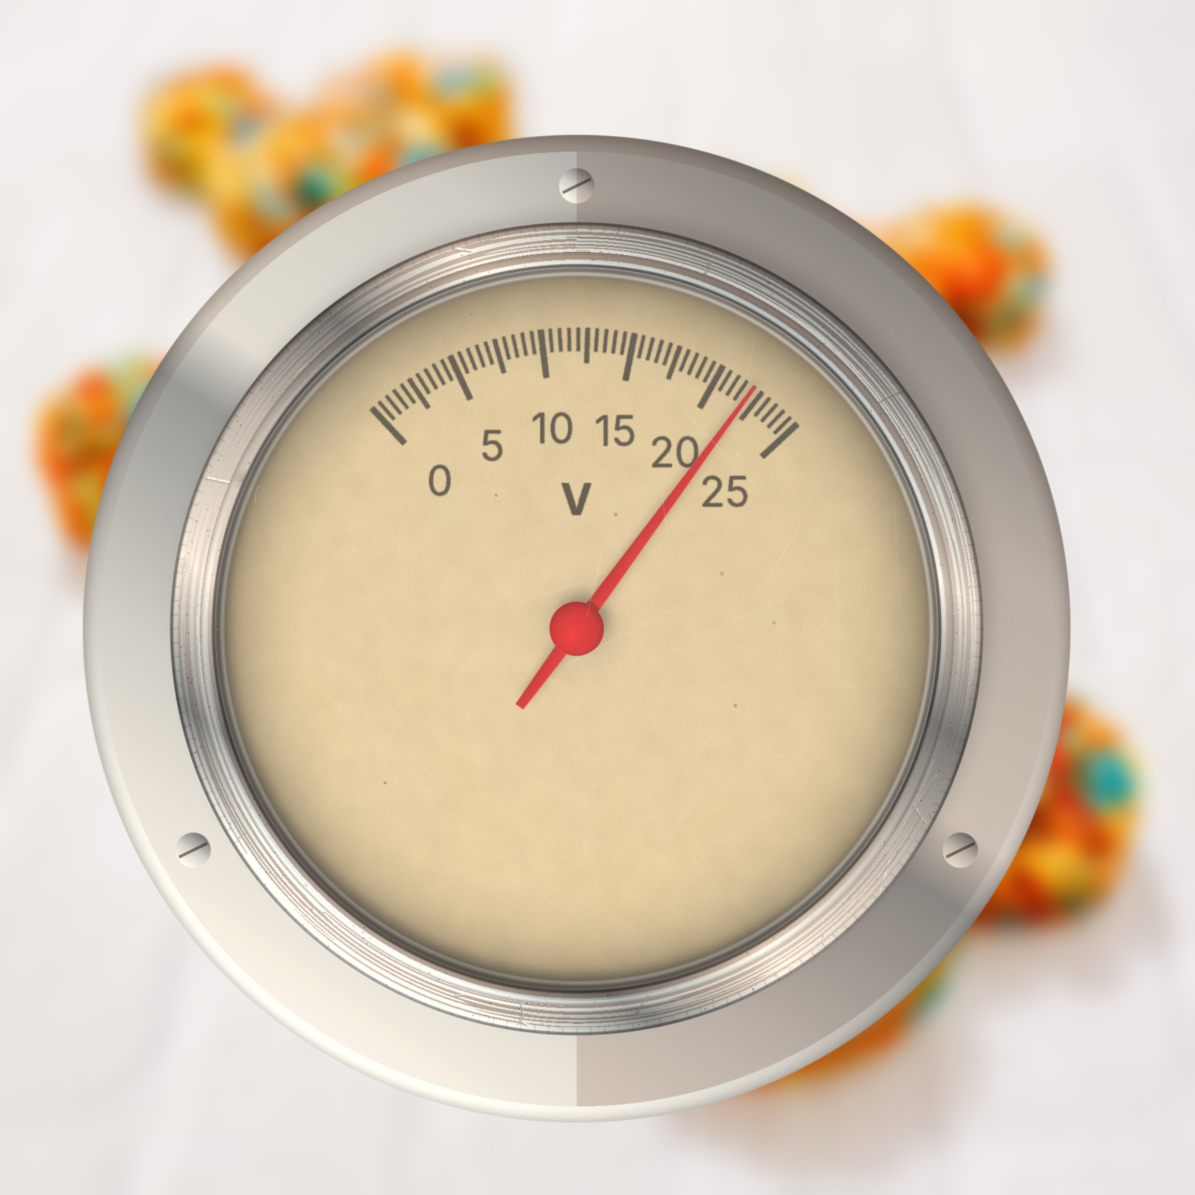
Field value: 22 V
